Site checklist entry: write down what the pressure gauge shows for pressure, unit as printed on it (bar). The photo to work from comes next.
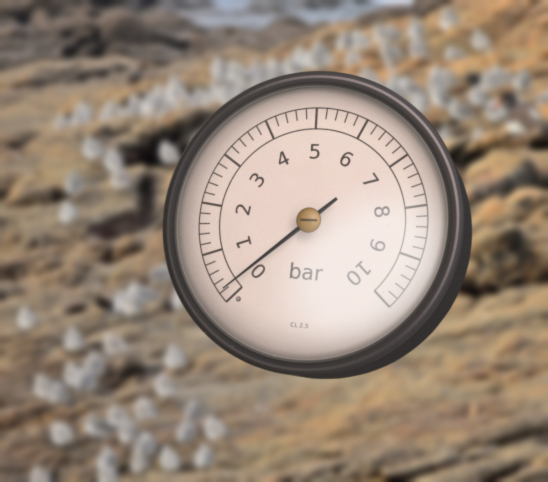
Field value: 0.2 bar
